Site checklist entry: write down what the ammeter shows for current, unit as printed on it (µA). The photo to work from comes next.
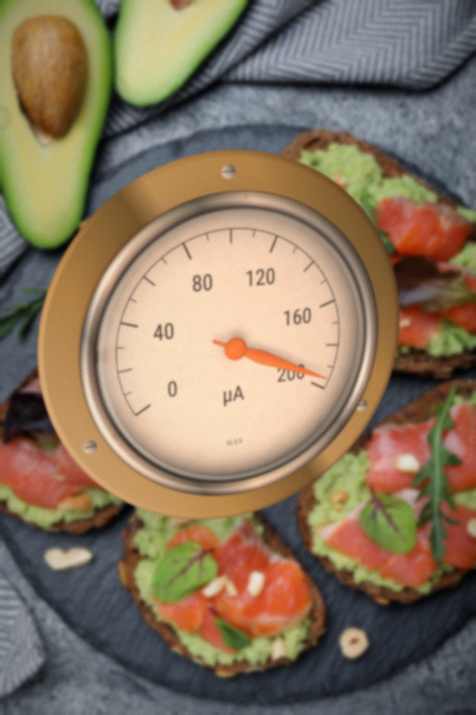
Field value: 195 µA
